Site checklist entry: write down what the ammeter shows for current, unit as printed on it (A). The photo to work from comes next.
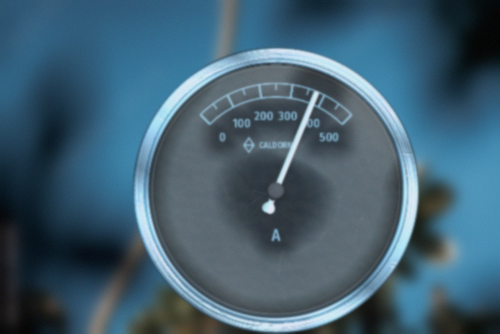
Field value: 375 A
